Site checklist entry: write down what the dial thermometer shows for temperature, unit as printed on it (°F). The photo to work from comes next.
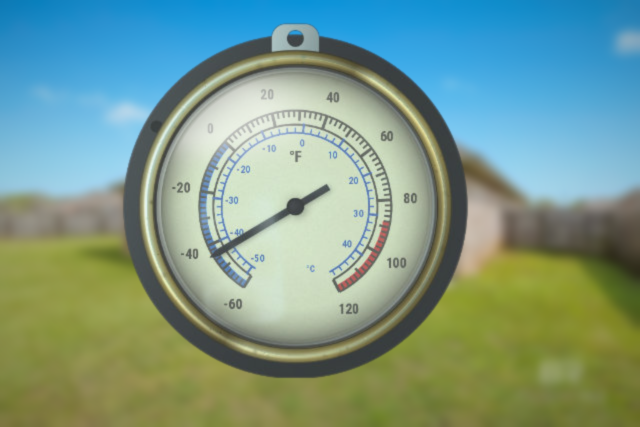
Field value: -44 °F
